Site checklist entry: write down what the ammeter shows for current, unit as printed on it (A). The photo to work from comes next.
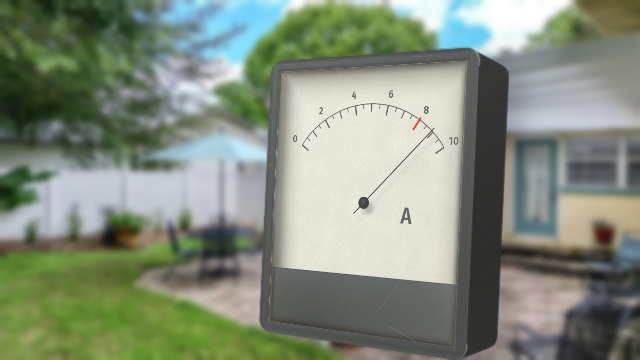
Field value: 9 A
